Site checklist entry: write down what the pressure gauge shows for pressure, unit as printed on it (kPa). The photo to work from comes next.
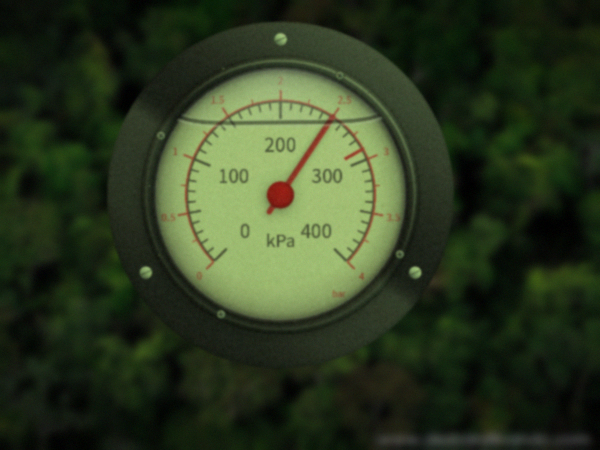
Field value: 250 kPa
